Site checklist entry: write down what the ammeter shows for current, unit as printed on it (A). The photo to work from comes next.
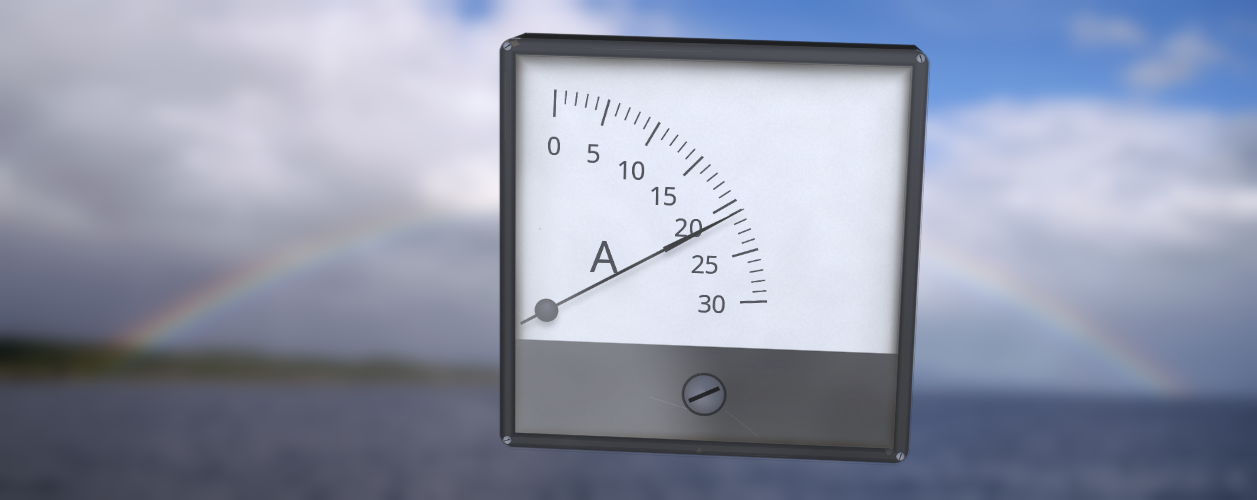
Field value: 21 A
